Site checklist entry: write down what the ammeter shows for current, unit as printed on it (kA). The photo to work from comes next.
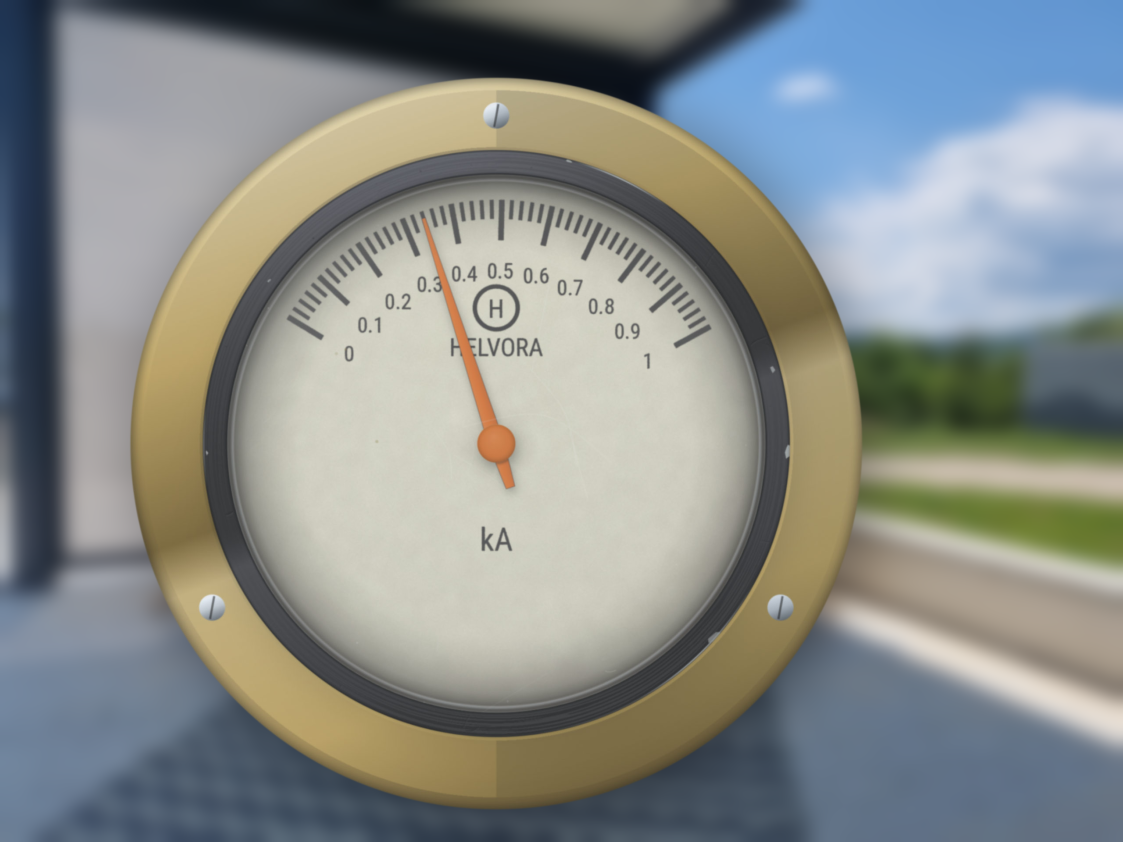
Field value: 0.34 kA
